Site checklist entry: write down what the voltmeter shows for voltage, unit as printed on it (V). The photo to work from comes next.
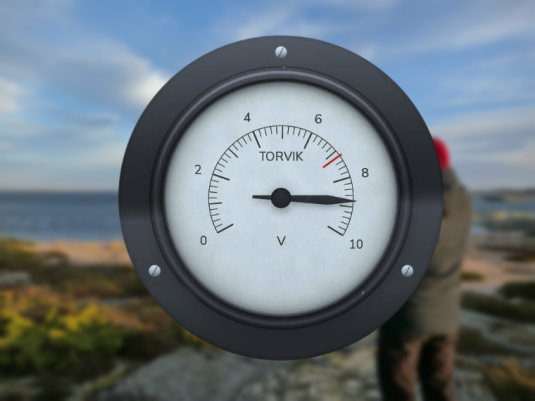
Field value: 8.8 V
